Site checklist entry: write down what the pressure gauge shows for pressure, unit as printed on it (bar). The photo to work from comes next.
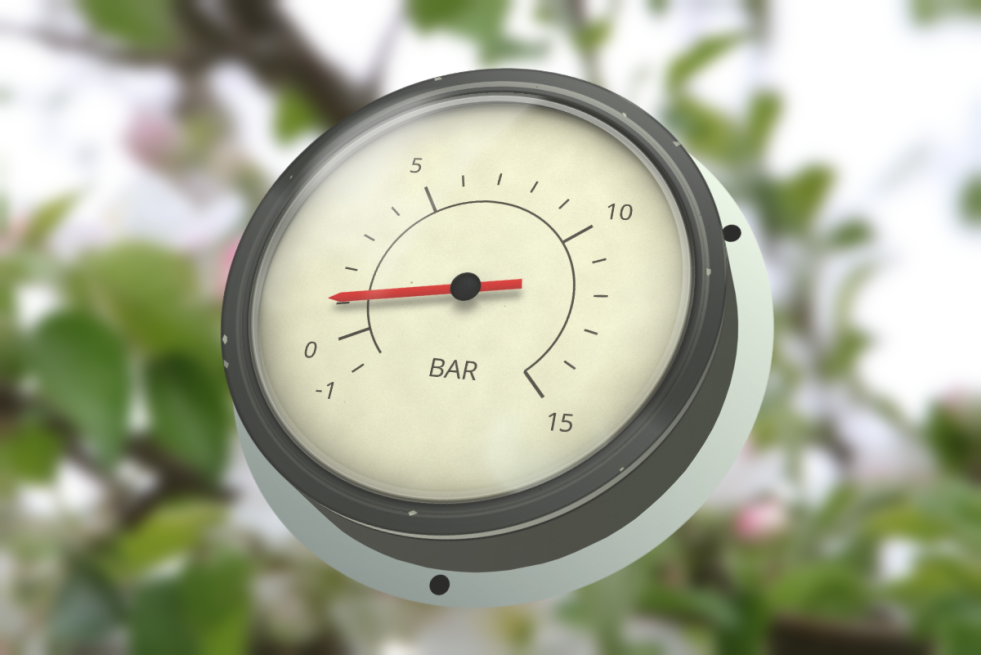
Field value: 1 bar
